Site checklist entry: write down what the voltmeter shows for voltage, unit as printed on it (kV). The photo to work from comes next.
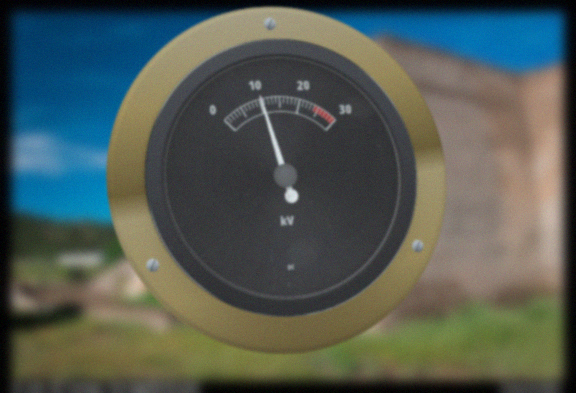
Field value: 10 kV
